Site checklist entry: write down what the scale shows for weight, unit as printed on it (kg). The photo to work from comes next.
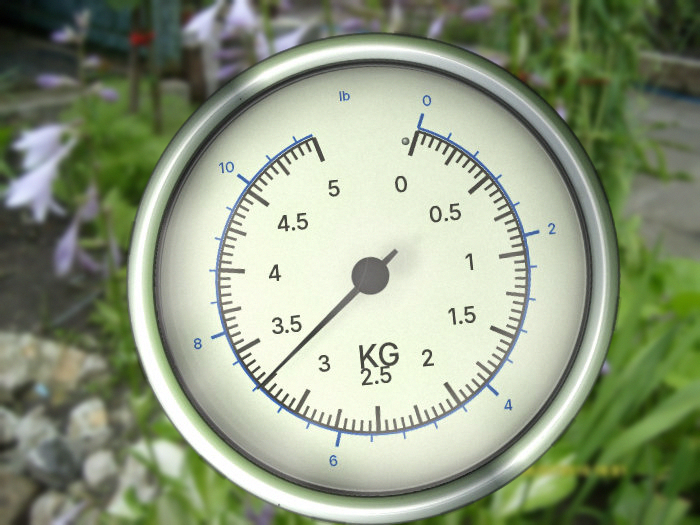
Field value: 3.25 kg
